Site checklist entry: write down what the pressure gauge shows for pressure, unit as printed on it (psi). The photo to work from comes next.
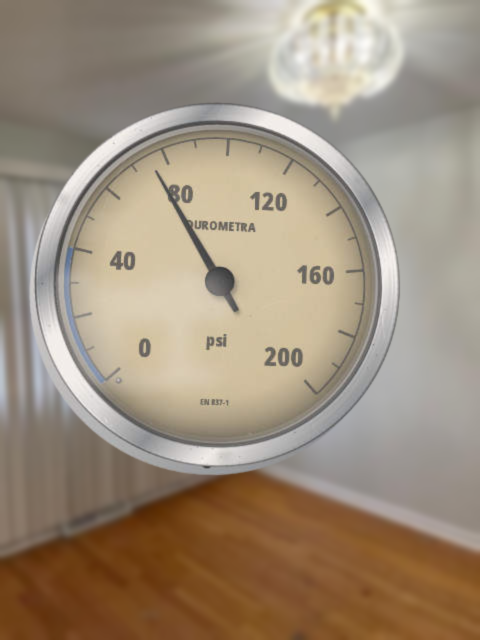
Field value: 75 psi
